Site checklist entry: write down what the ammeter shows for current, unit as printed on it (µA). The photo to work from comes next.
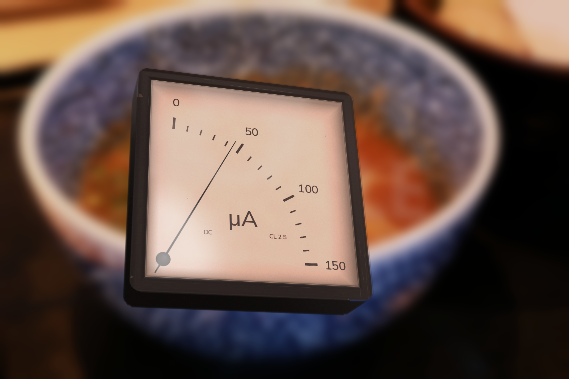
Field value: 45 µA
